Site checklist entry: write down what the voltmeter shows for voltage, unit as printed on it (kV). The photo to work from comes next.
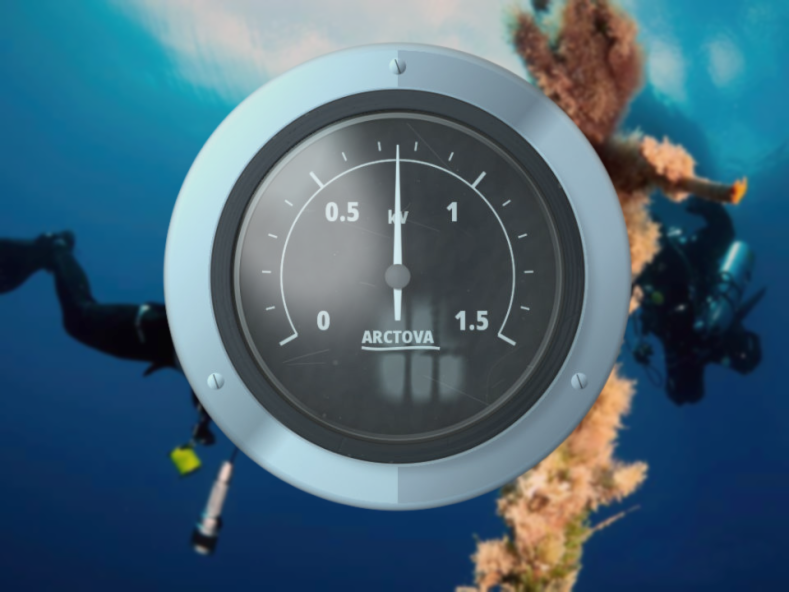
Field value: 0.75 kV
